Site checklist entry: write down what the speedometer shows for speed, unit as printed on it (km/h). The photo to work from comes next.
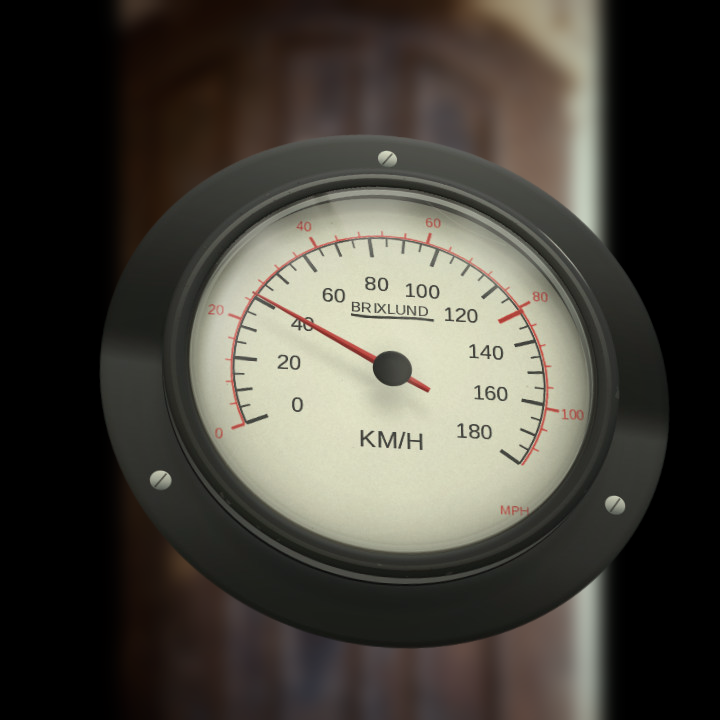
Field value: 40 km/h
